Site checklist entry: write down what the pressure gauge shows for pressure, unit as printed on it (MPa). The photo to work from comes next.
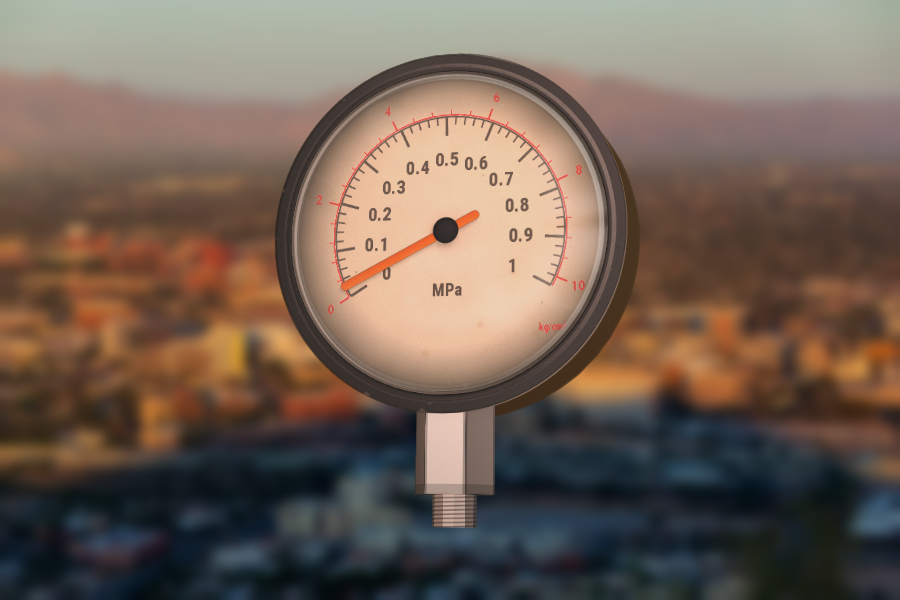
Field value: 0.02 MPa
